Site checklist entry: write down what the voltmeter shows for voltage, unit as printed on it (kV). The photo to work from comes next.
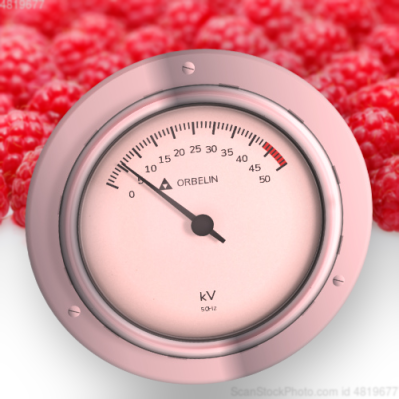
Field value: 6 kV
